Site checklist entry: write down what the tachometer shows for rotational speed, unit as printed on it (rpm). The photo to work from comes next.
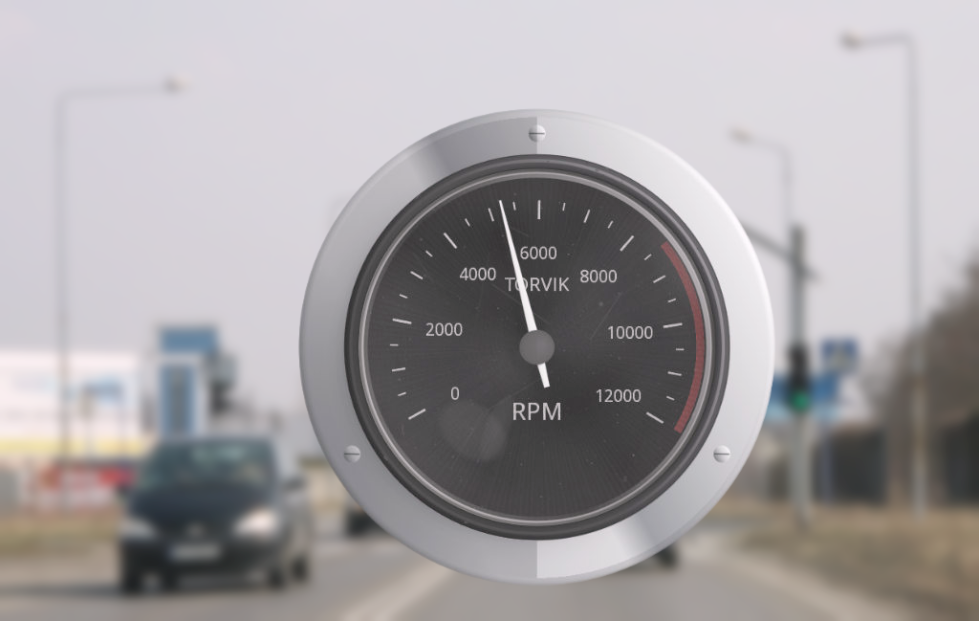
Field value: 5250 rpm
